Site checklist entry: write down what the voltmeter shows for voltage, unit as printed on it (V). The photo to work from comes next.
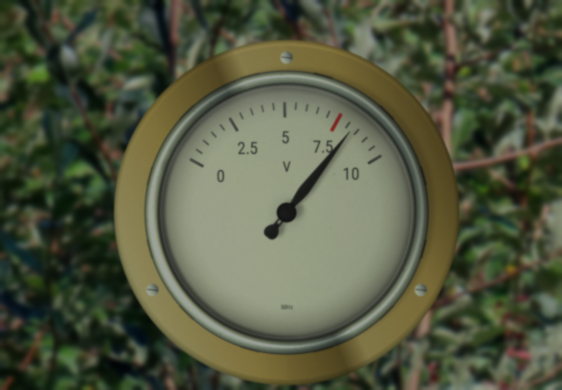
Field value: 8.25 V
